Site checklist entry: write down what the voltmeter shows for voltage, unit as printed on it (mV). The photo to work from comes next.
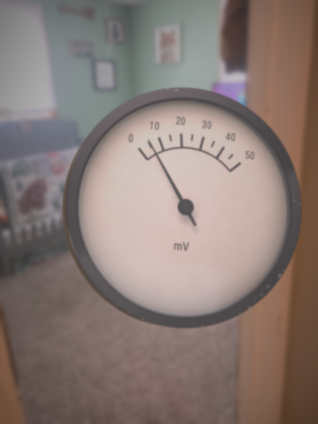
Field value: 5 mV
